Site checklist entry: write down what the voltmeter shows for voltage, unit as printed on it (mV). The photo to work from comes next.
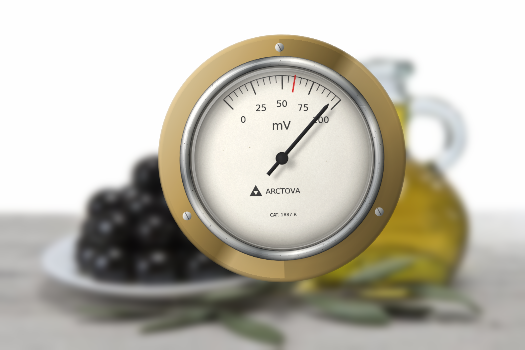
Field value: 95 mV
